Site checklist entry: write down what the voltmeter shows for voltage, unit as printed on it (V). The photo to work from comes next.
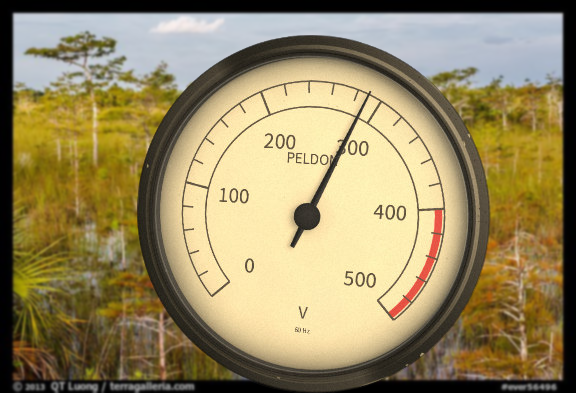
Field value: 290 V
